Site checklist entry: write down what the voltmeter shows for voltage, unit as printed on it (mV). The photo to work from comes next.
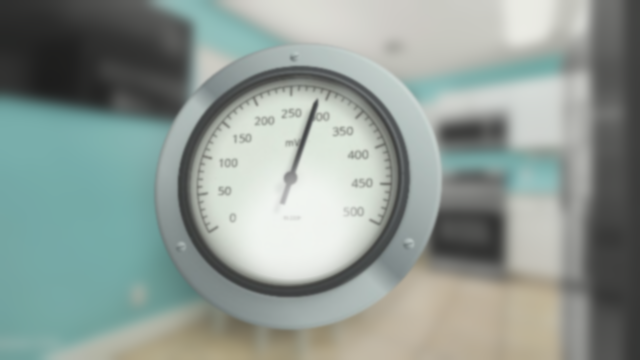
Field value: 290 mV
